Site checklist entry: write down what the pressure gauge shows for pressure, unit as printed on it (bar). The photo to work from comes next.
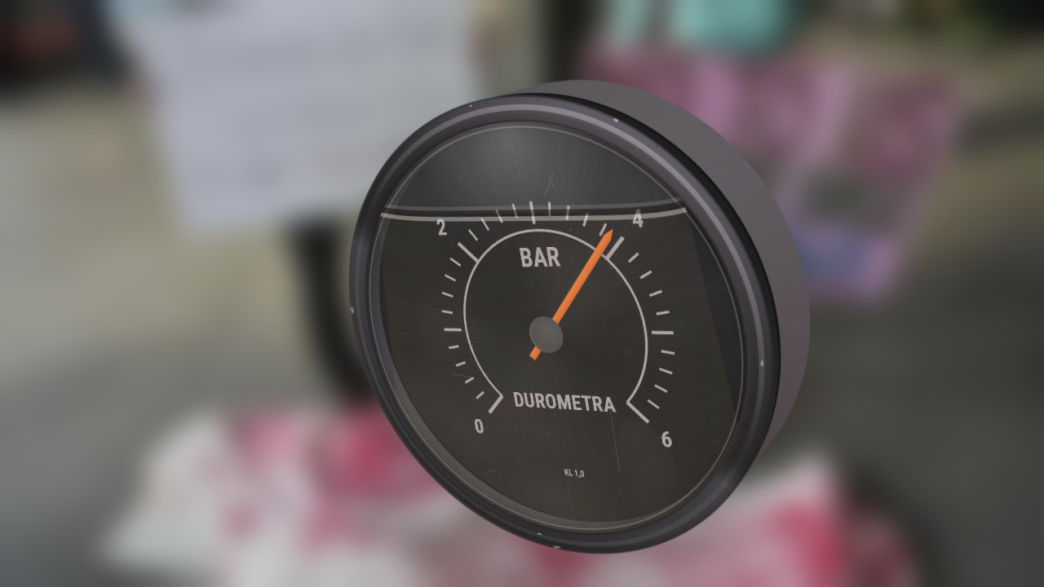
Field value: 3.9 bar
